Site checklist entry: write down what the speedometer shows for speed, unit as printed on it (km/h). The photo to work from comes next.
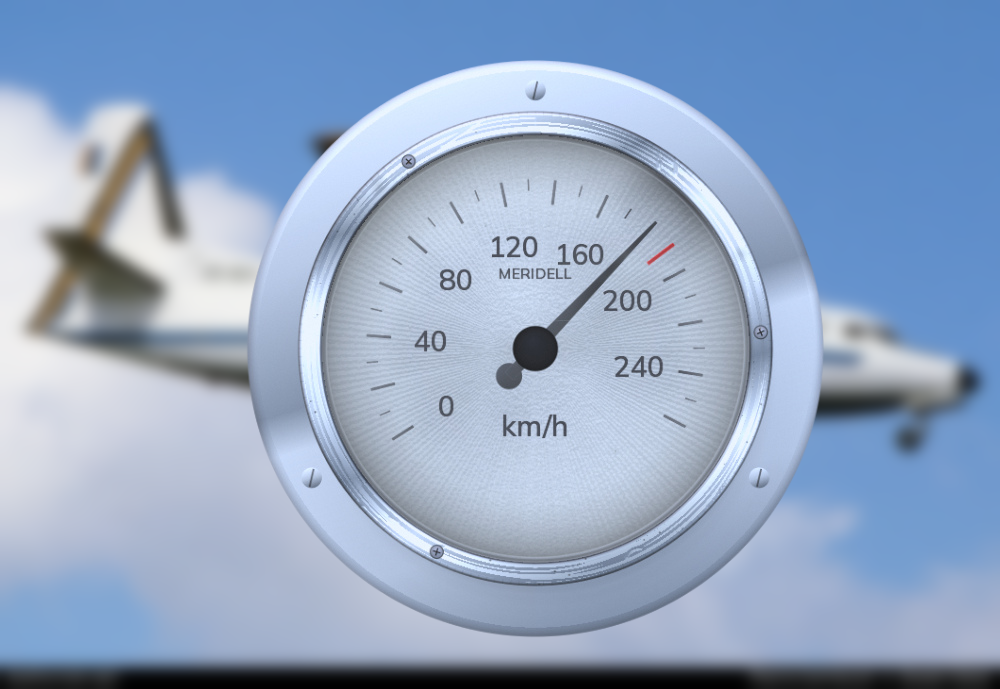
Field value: 180 km/h
